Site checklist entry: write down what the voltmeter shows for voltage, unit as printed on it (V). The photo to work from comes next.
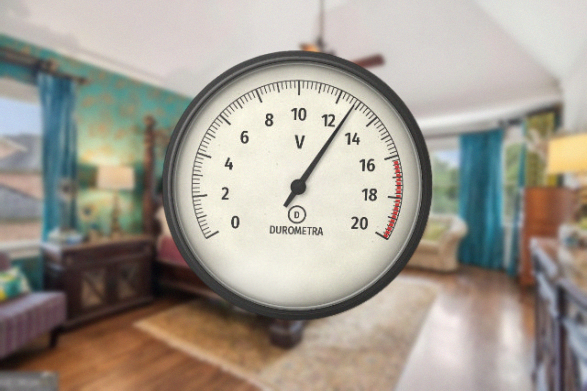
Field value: 12.8 V
